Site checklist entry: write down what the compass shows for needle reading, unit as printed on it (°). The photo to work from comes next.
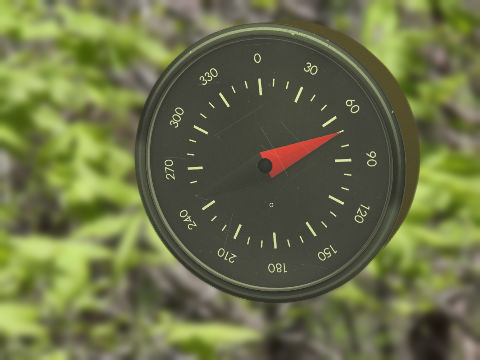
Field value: 70 °
